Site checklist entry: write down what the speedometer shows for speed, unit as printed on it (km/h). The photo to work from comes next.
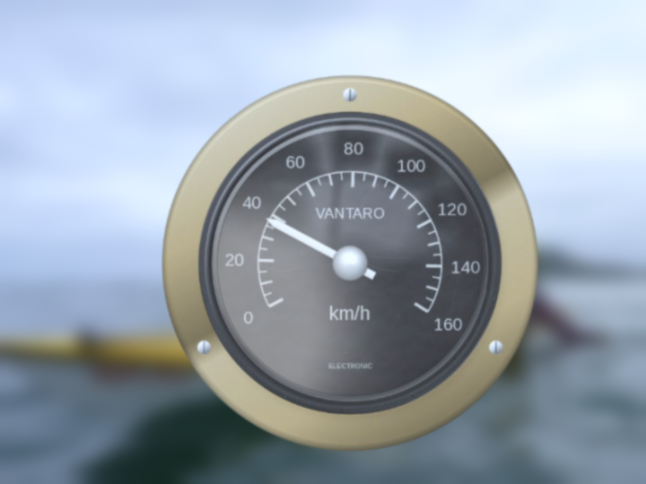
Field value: 37.5 km/h
